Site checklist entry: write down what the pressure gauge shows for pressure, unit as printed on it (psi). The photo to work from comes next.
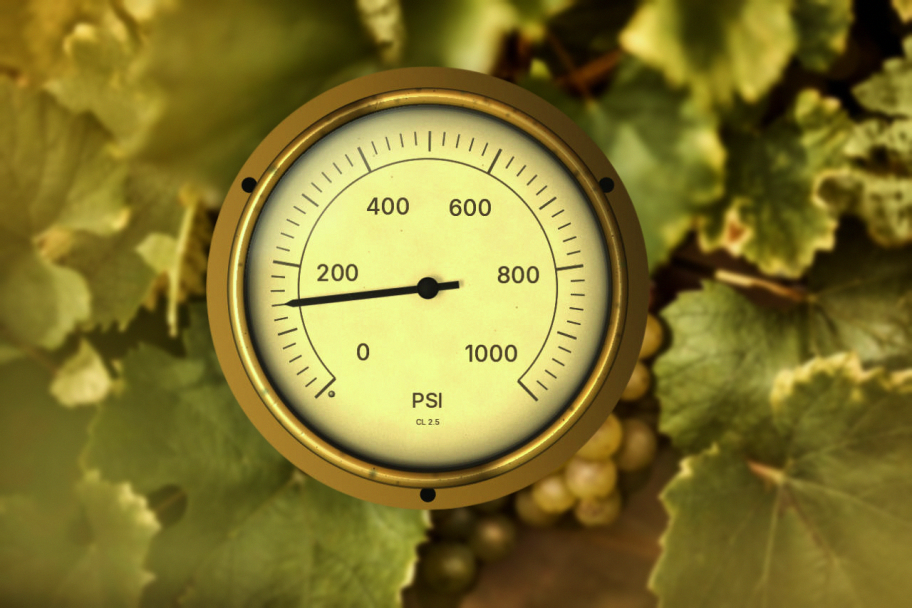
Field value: 140 psi
